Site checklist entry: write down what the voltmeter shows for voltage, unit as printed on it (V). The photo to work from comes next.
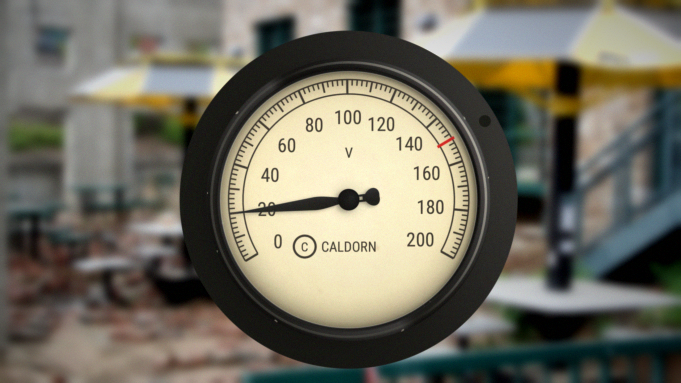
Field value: 20 V
